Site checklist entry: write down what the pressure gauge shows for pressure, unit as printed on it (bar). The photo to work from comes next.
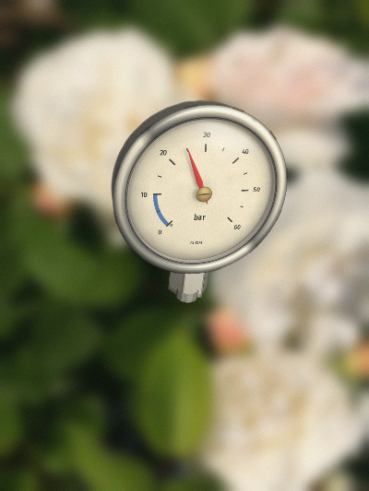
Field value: 25 bar
